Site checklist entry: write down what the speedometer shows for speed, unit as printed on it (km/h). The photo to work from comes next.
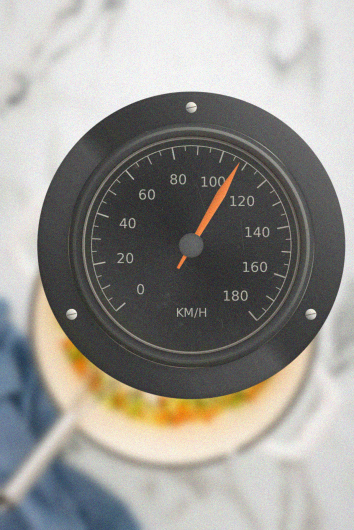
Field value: 107.5 km/h
